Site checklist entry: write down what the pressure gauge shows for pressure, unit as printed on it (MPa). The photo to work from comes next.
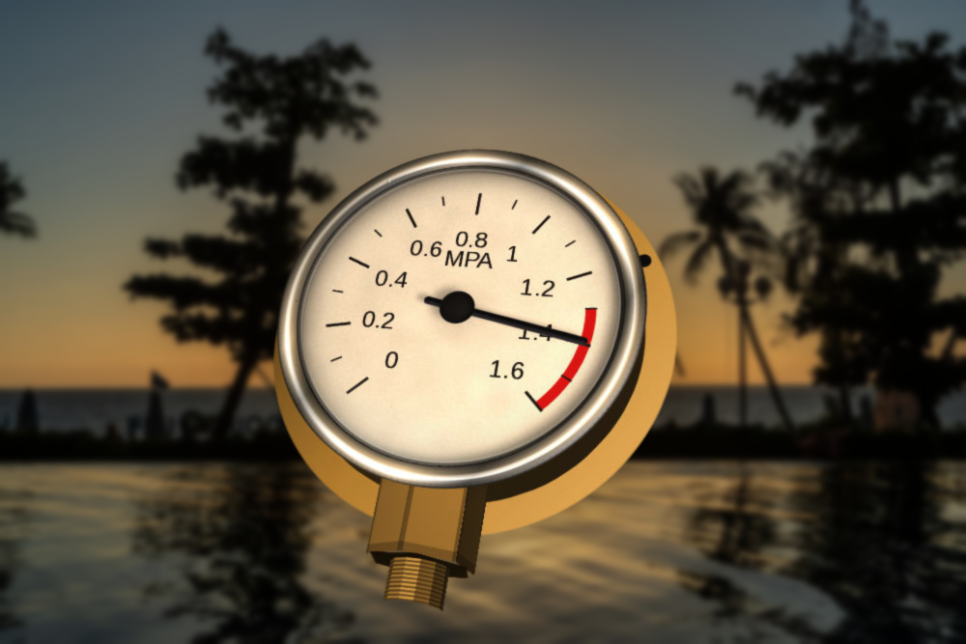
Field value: 1.4 MPa
